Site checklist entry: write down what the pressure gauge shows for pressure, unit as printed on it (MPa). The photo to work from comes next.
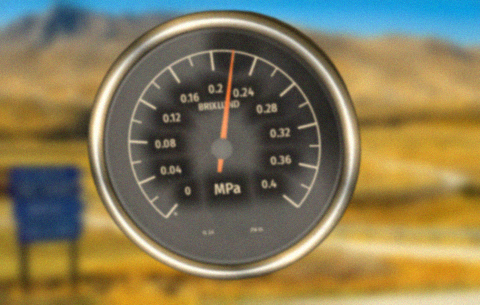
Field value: 0.22 MPa
